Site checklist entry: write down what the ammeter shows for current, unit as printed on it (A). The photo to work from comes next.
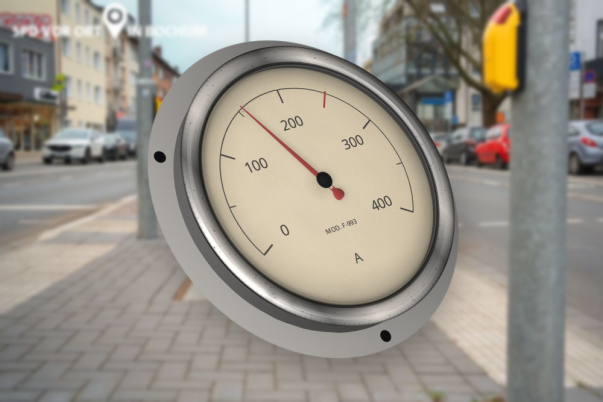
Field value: 150 A
